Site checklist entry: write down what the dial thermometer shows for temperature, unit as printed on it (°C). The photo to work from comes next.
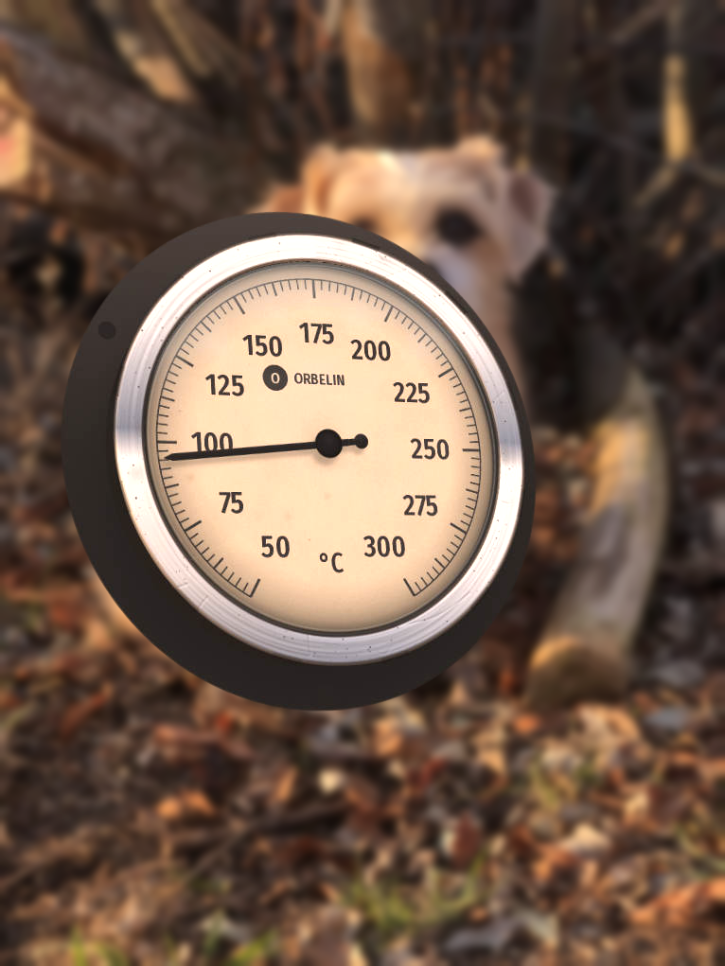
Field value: 95 °C
